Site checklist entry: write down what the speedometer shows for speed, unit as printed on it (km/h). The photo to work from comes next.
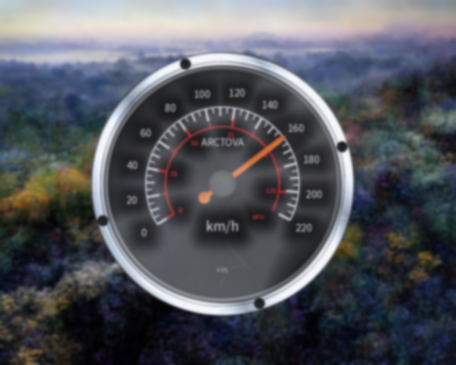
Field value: 160 km/h
